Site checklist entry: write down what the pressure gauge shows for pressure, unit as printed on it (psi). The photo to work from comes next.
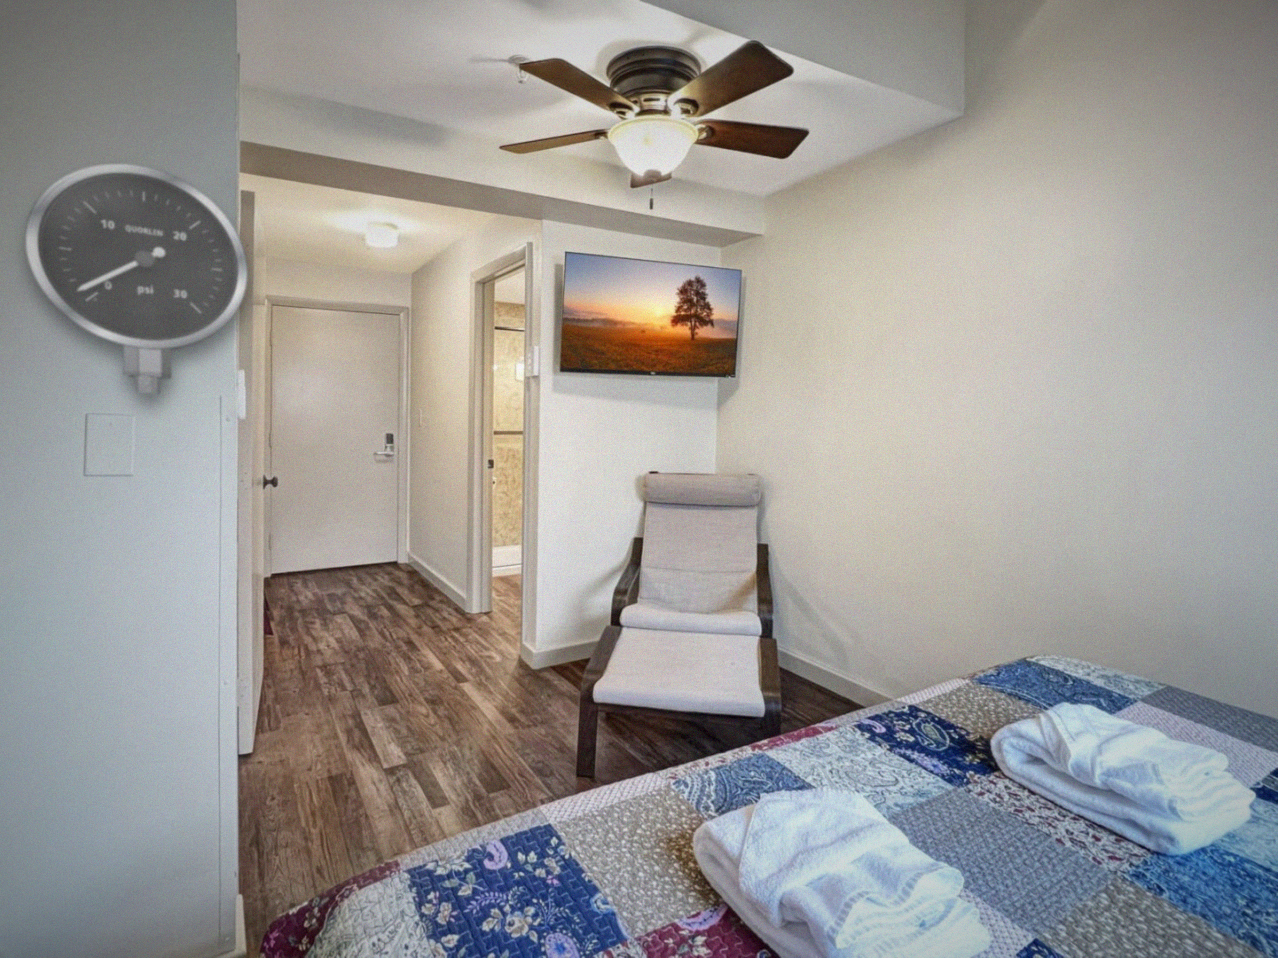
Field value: 1 psi
